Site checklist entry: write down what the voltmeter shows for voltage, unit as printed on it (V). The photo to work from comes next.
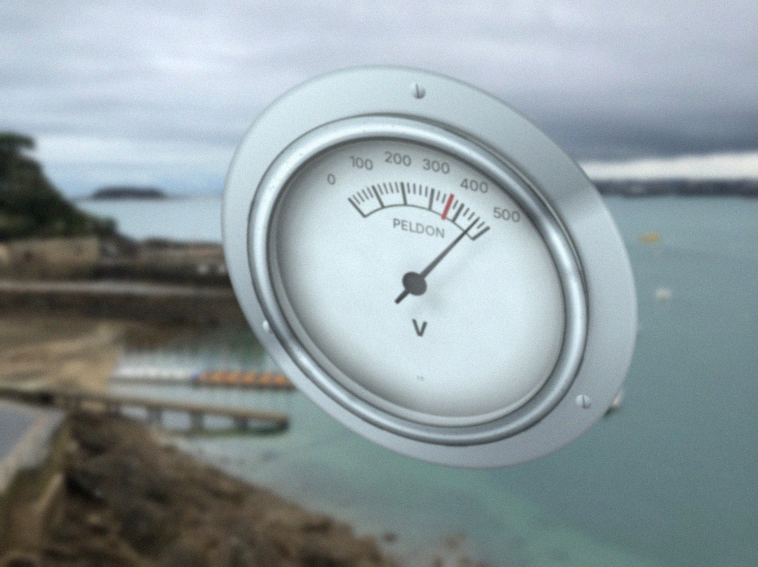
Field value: 460 V
